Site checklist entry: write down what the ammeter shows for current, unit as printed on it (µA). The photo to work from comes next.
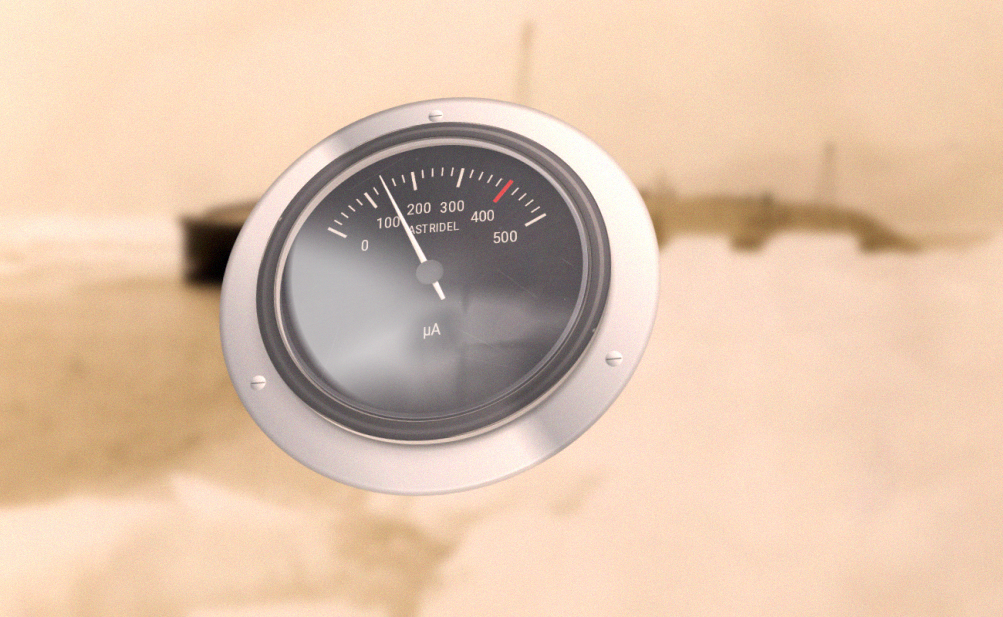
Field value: 140 µA
